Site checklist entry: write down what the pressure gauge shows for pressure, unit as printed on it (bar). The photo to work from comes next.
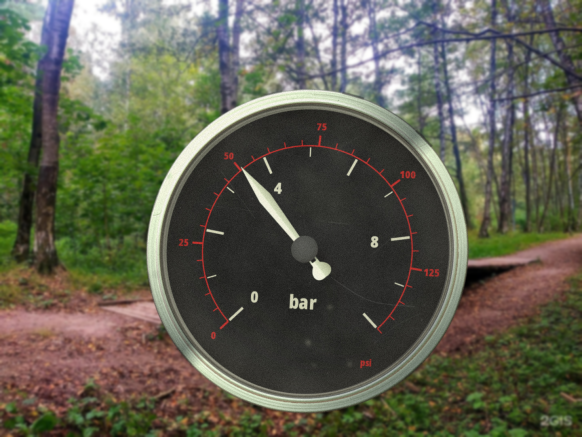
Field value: 3.5 bar
